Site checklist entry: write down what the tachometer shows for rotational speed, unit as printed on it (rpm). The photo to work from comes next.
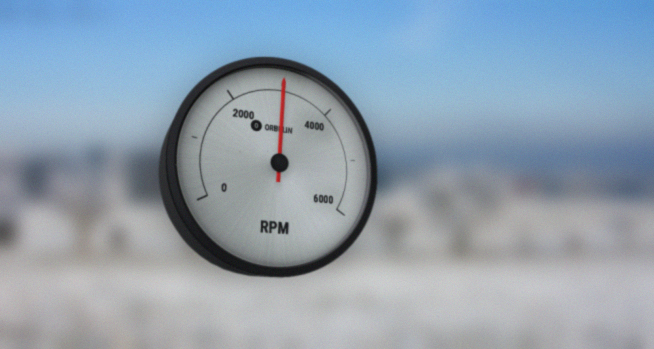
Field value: 3000 rpm
